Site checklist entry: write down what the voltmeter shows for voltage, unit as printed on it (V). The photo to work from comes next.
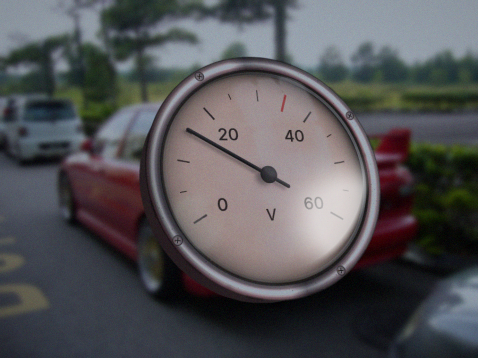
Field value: 15 V
